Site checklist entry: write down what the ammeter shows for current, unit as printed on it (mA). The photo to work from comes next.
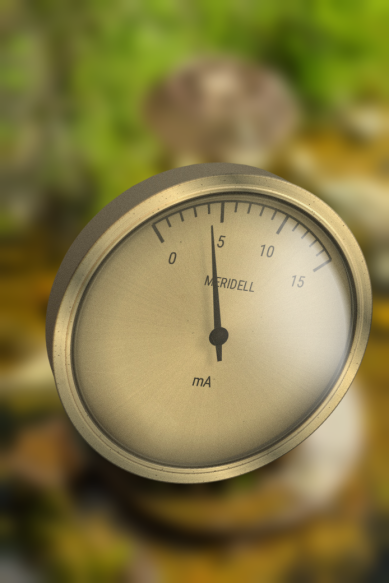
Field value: 4 mA
